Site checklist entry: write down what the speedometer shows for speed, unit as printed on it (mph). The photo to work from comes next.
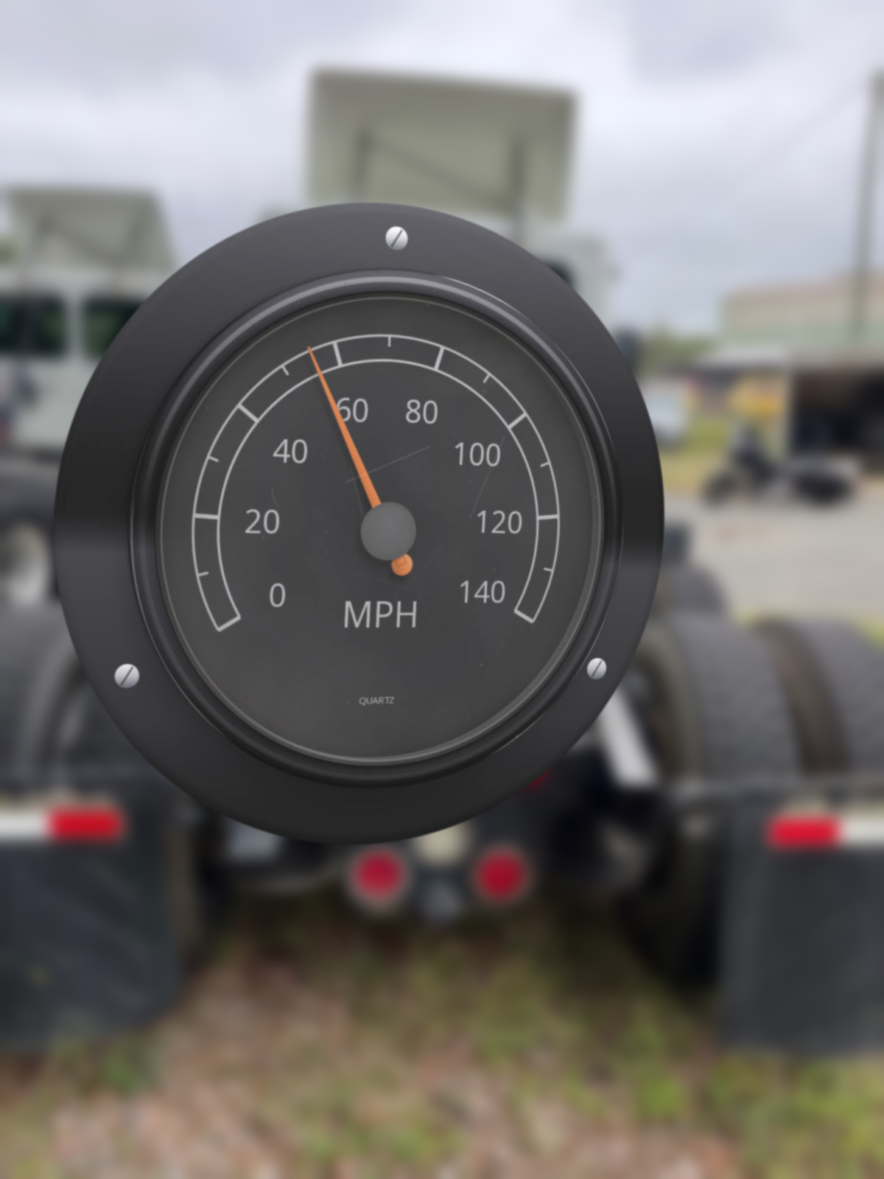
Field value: 55 mph
